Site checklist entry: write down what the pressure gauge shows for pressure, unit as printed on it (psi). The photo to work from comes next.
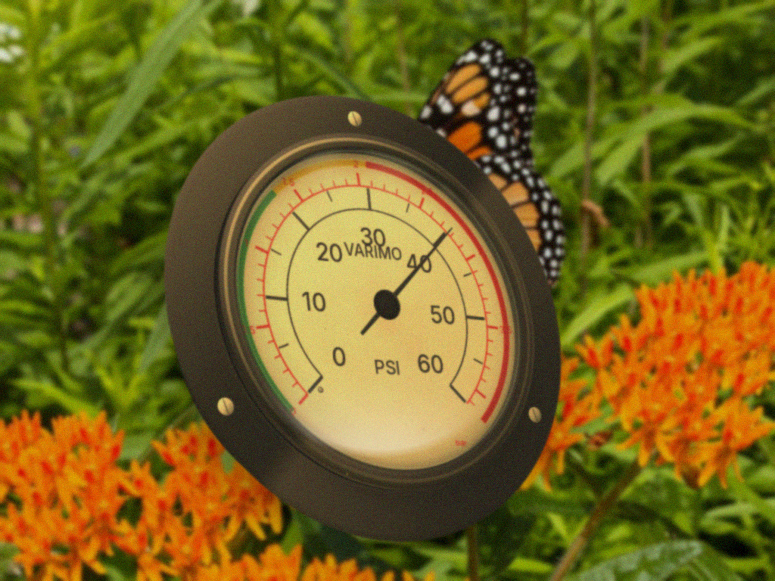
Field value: 40 psi
